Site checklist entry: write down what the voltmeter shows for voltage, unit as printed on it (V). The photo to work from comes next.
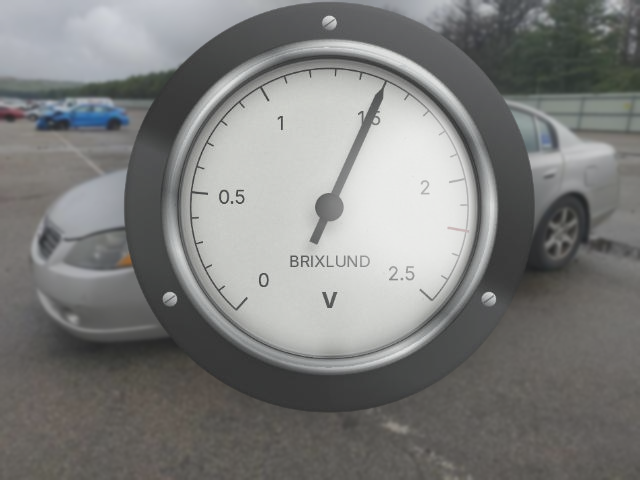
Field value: 1.5 V
